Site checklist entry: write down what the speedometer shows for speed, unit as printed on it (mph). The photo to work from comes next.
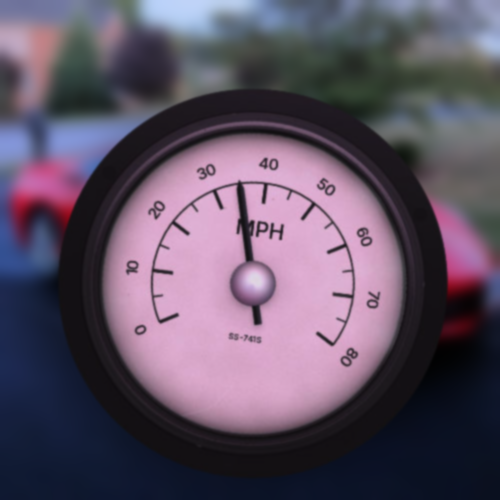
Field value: 35 mph
